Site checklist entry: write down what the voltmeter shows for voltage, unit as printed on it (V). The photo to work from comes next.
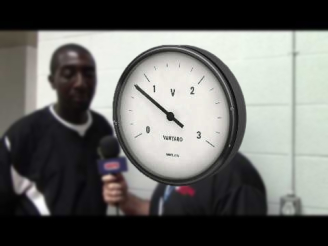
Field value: 0.8 V
